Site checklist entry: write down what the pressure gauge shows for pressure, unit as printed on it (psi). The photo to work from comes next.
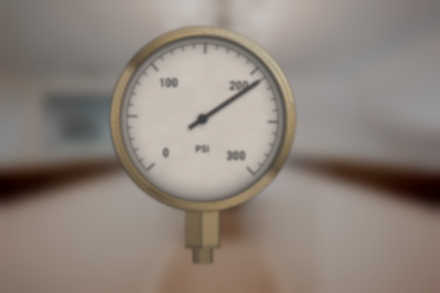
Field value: 210 psi
